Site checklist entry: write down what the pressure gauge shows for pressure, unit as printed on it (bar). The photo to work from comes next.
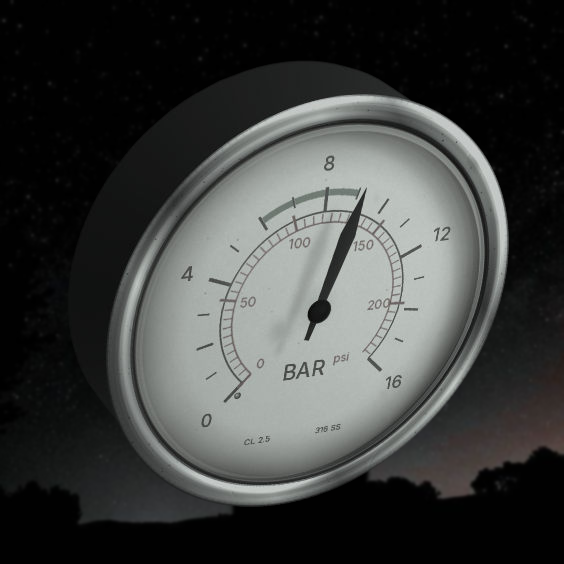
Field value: 9 bar
